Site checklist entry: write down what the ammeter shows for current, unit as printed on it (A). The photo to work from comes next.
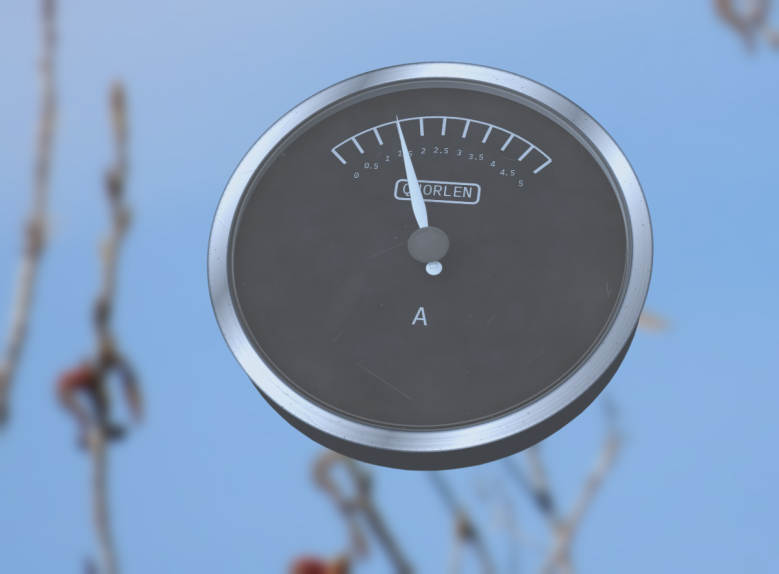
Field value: 1.5 A
